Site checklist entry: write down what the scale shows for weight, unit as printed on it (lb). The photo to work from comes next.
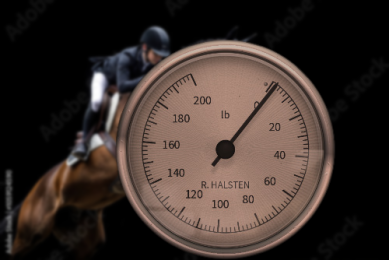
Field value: 2 lb
